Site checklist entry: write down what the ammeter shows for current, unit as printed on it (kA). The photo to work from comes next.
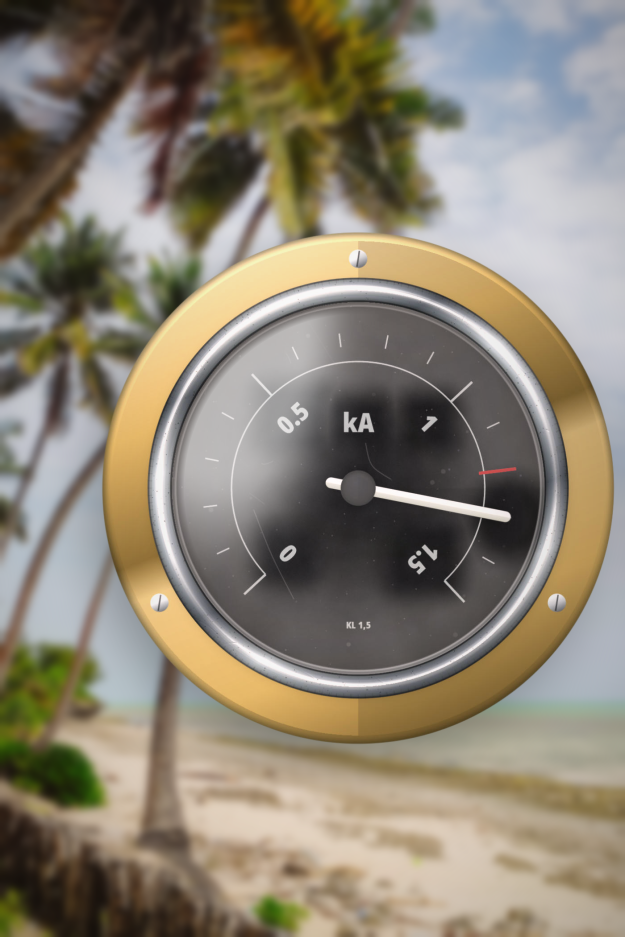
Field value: 1.3 kA
